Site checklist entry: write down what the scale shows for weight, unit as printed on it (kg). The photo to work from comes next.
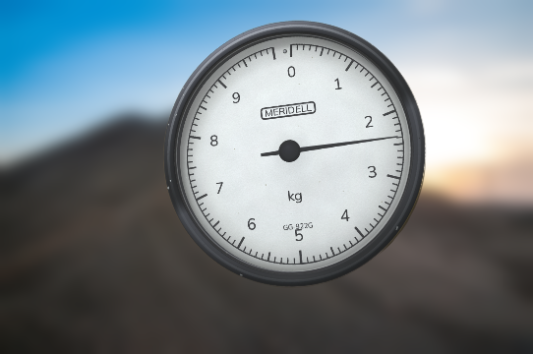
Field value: 2.4 kg
